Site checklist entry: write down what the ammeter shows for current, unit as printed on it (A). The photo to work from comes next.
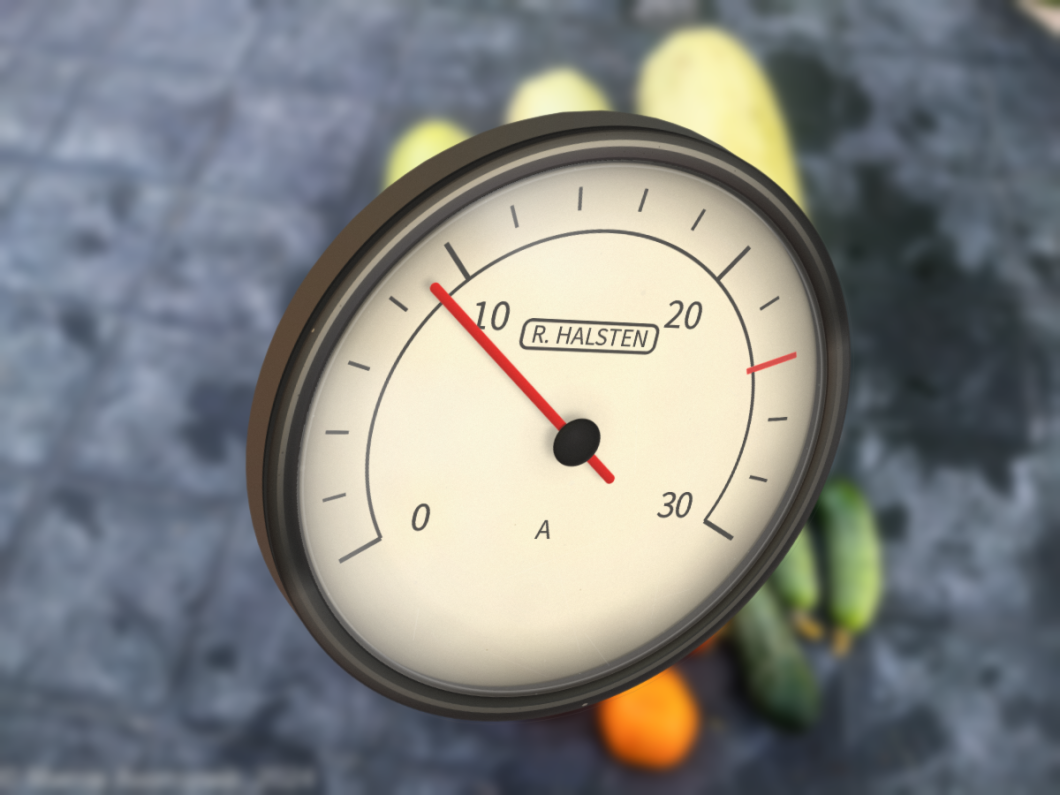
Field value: 9 A
